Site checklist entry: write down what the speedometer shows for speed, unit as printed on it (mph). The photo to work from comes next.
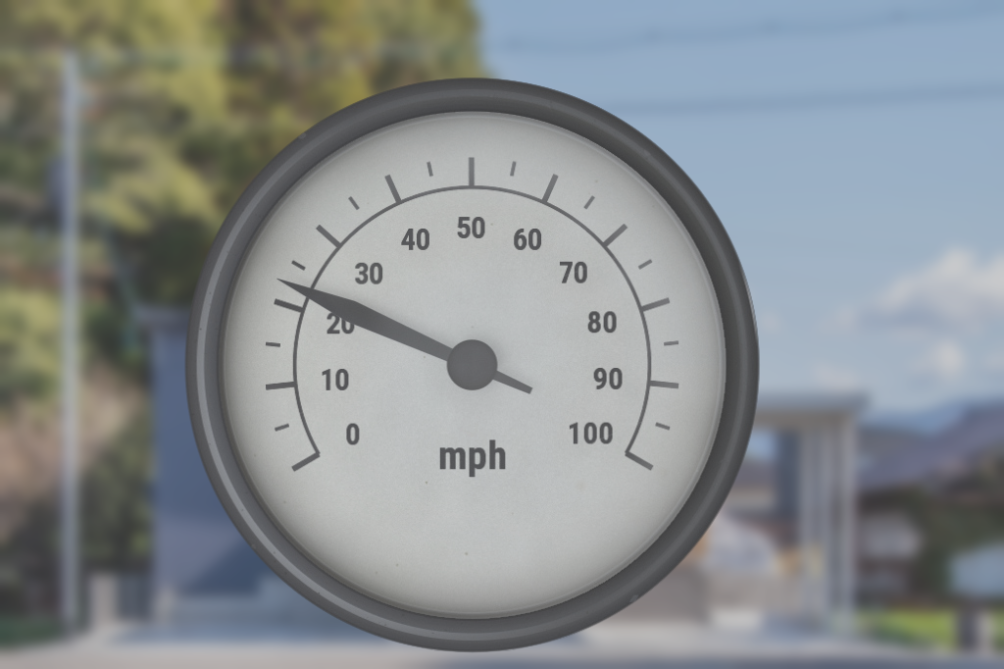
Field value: 22.5 mph
